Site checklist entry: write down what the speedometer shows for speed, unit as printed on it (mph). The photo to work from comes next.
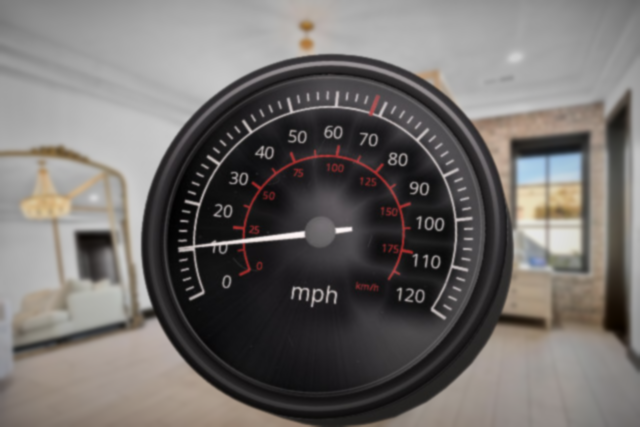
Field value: 10 mph
